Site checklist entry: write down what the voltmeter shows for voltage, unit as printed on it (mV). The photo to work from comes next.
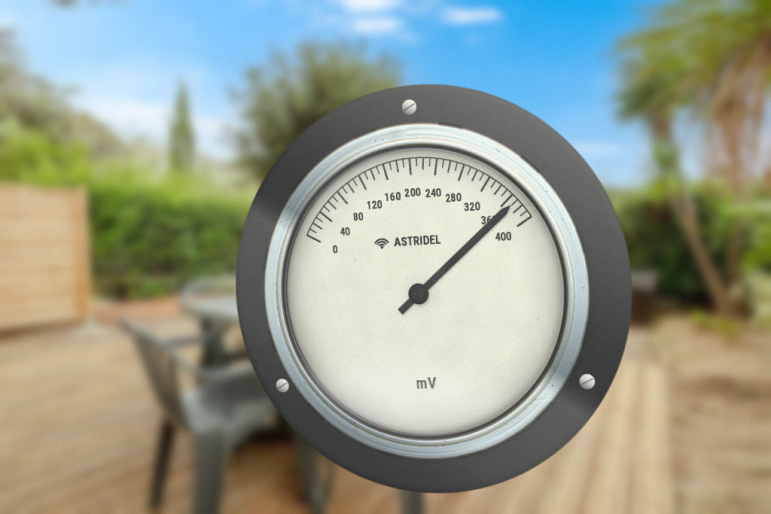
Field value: 370 mV
